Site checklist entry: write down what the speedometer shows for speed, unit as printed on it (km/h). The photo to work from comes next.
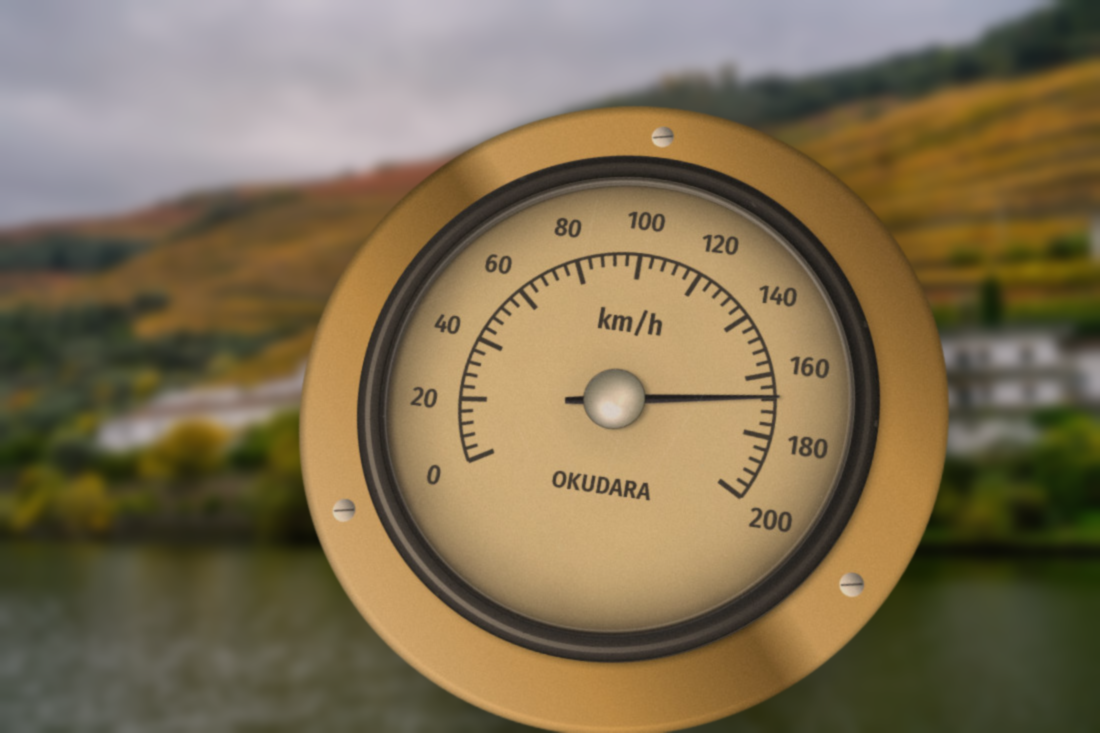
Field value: 168 km/h
